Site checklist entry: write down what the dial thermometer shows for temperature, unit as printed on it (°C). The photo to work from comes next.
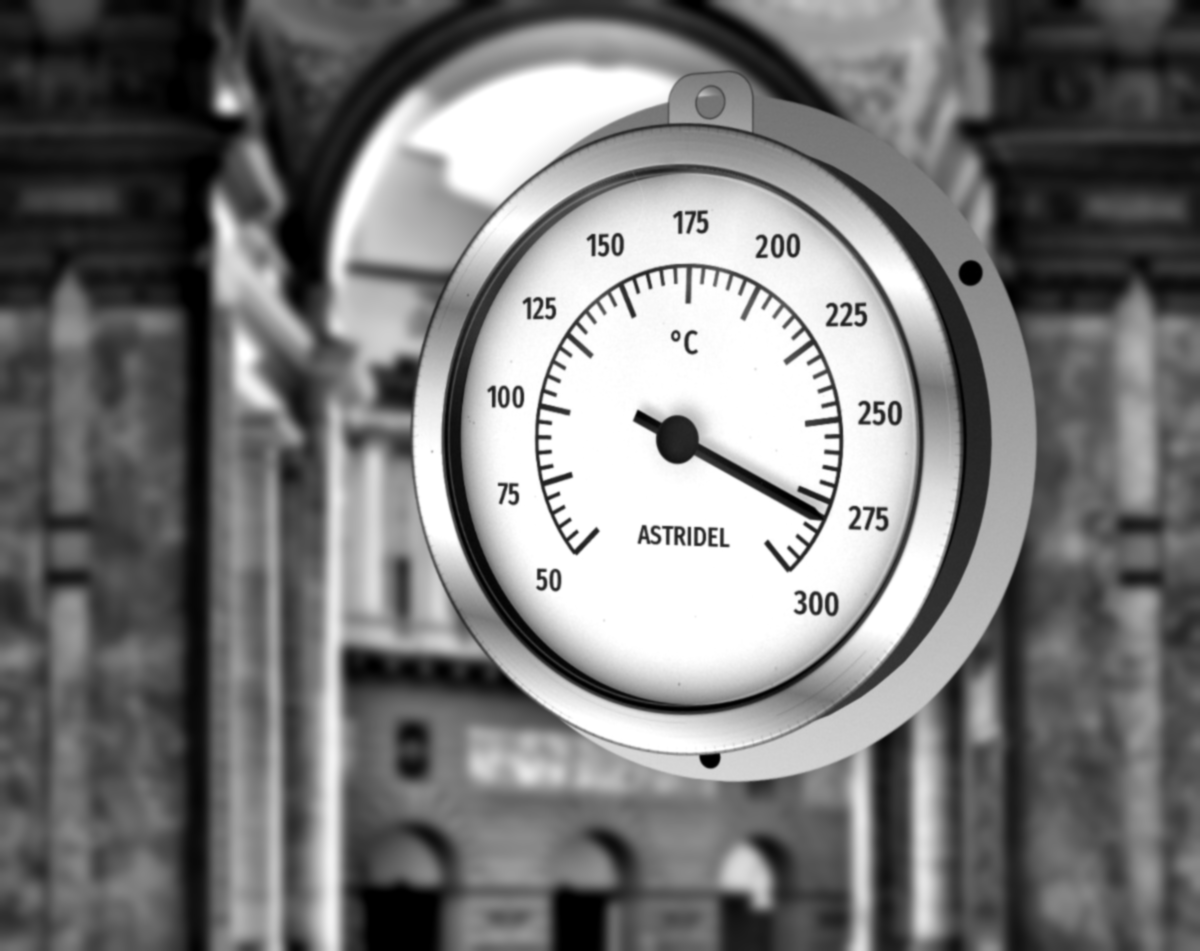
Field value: 280 °C
